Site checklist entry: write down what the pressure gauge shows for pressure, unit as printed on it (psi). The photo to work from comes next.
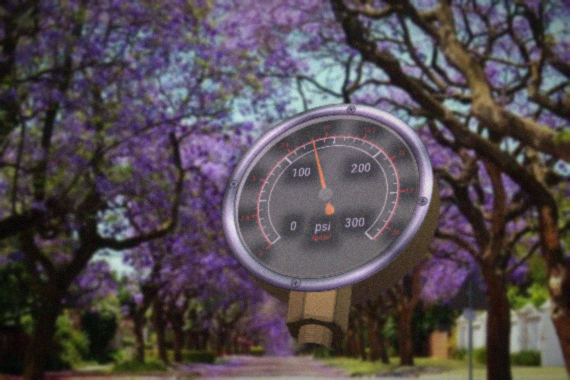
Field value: 130 psi
